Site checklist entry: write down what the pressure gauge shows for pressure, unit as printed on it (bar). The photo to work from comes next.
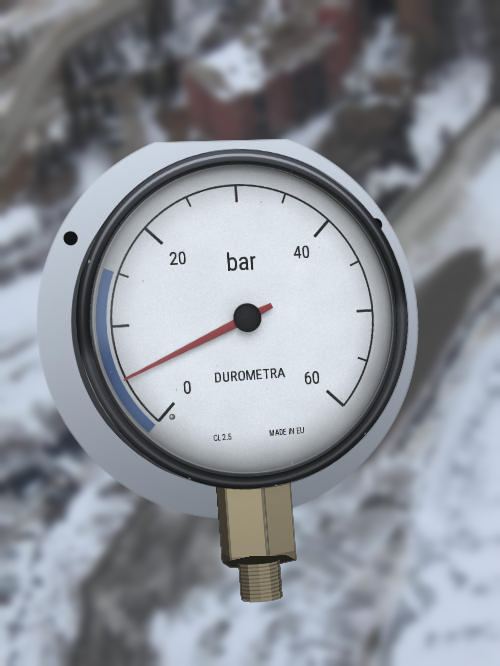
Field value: 5 bar
